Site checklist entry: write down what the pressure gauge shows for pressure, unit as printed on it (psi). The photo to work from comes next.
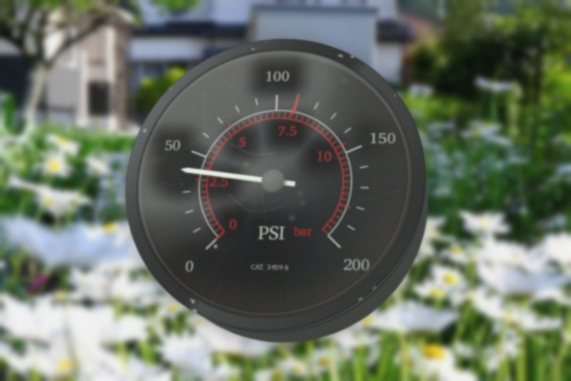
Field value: 40 psi
